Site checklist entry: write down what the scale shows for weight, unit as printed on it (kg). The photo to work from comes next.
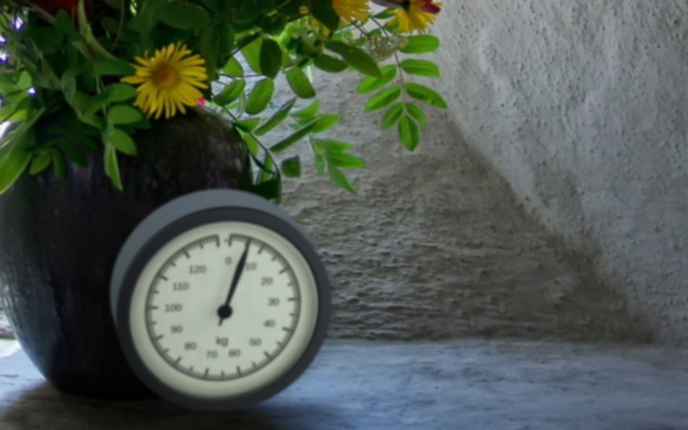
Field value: 5 kg
